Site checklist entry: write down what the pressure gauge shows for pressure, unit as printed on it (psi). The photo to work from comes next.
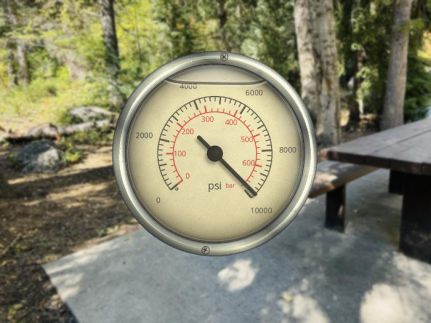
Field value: 9800 psi
